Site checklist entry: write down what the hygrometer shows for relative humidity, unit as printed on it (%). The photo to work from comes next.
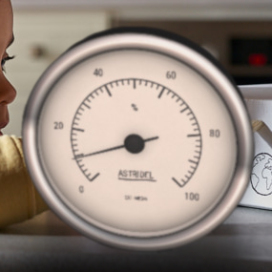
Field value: 10 %
